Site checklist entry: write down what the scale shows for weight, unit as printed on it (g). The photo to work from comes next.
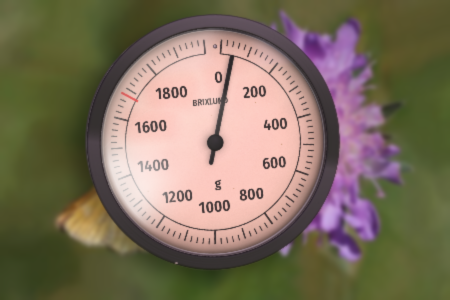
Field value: 40 g
